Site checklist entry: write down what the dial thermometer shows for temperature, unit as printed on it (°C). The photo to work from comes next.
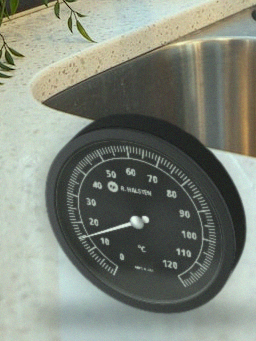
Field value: 15 °C
